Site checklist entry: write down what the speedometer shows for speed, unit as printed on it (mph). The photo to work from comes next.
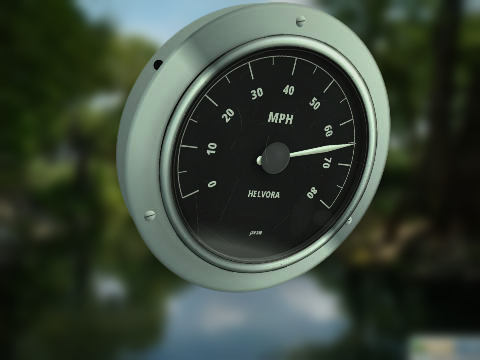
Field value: 65 mph
